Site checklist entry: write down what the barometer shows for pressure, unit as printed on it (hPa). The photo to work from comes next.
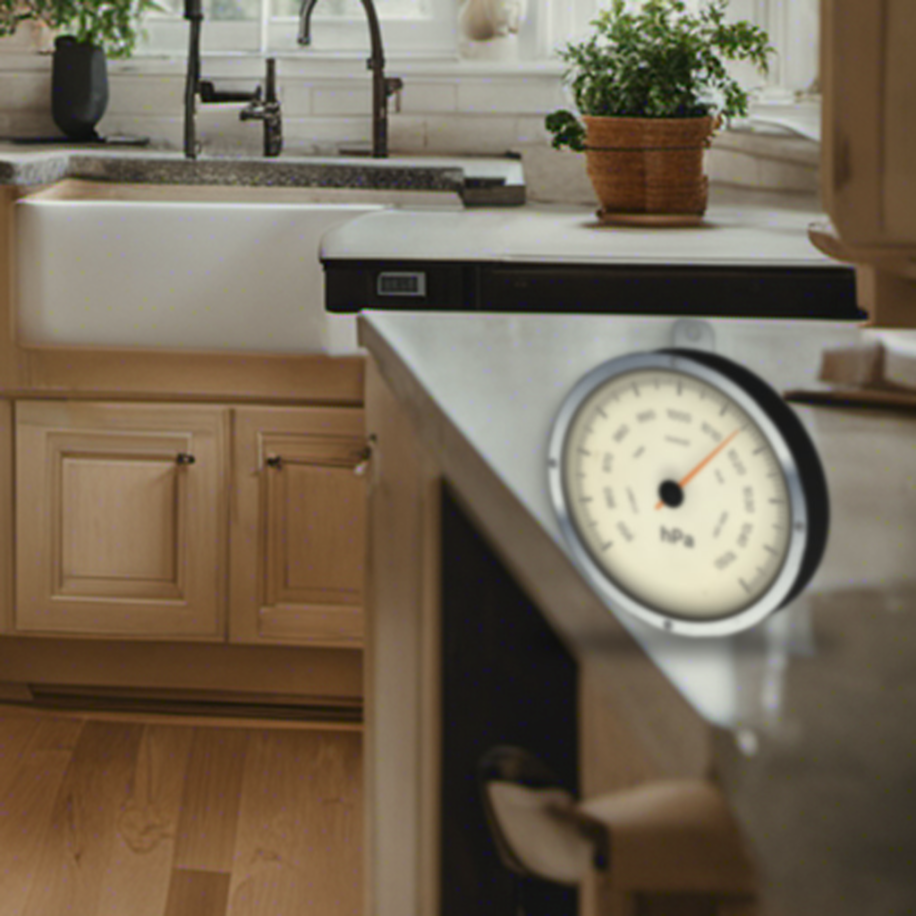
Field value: 1015 hPa
